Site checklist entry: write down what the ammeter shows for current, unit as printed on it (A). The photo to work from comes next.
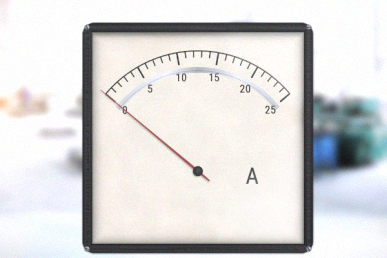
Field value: 0 A
